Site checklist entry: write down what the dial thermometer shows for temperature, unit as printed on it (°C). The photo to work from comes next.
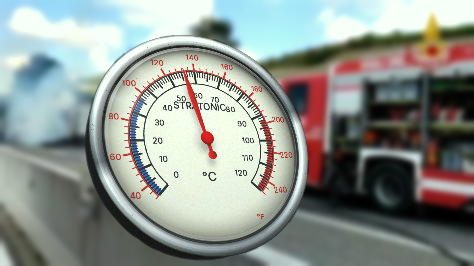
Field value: 55 °C
